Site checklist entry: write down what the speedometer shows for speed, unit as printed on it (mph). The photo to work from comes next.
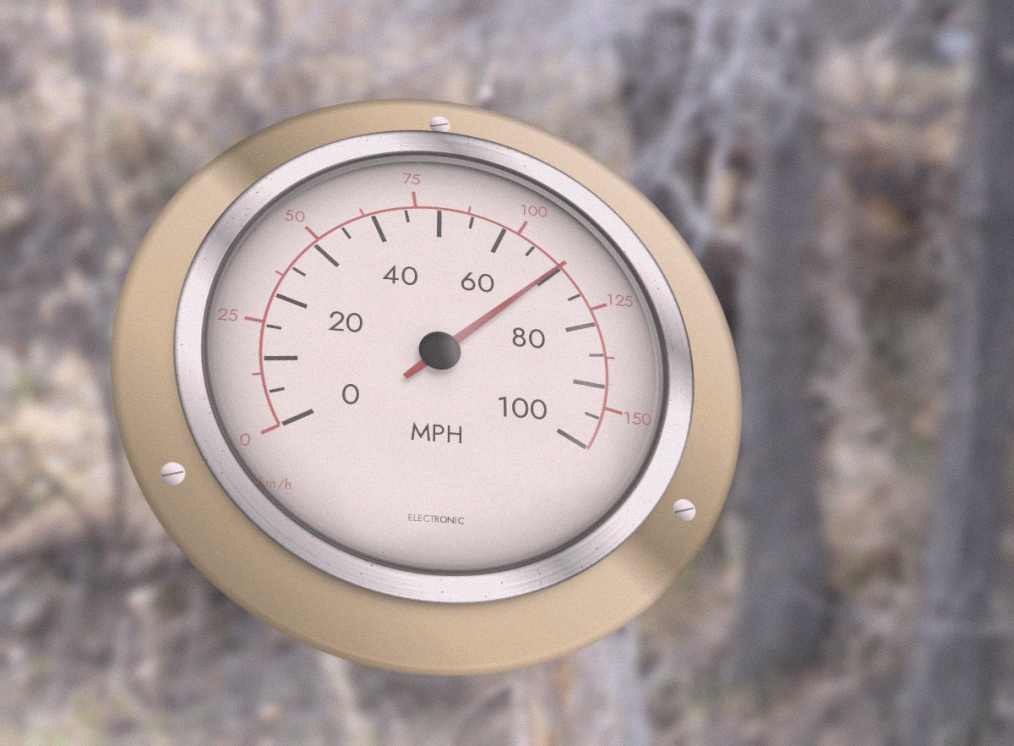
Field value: 70 mph
